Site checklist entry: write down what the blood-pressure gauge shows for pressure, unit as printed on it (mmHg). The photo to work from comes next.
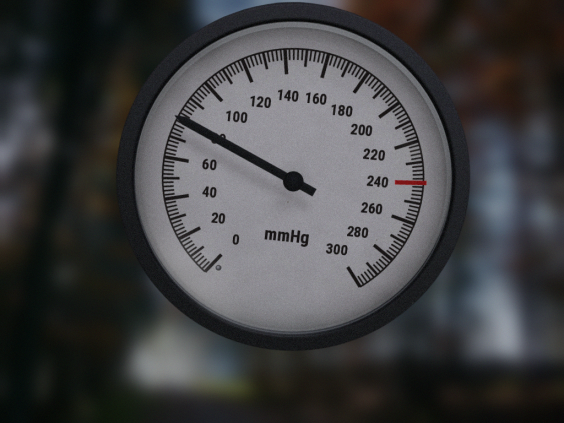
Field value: 80 mmHg
